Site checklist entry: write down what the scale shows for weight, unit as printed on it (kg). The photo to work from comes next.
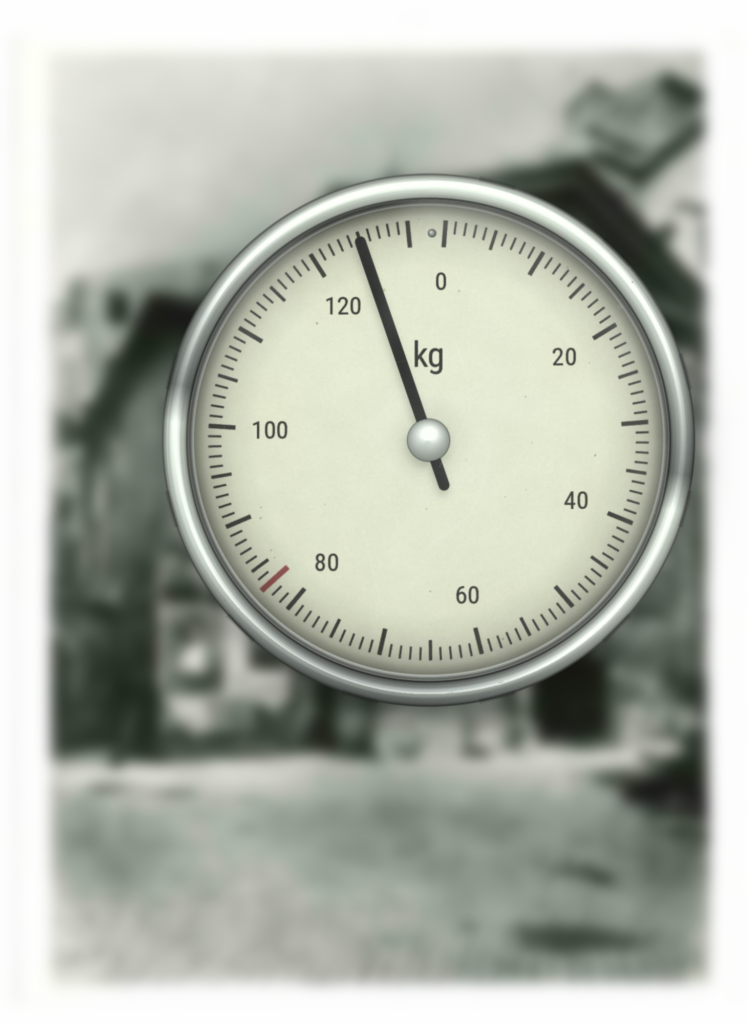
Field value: 125 kg
